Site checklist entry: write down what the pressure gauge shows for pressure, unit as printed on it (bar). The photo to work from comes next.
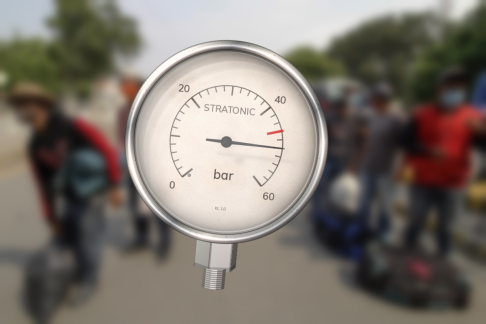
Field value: 50 bar
